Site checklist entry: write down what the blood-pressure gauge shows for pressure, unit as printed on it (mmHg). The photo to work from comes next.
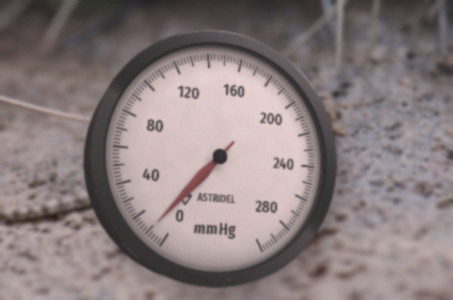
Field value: 10 mmHg
